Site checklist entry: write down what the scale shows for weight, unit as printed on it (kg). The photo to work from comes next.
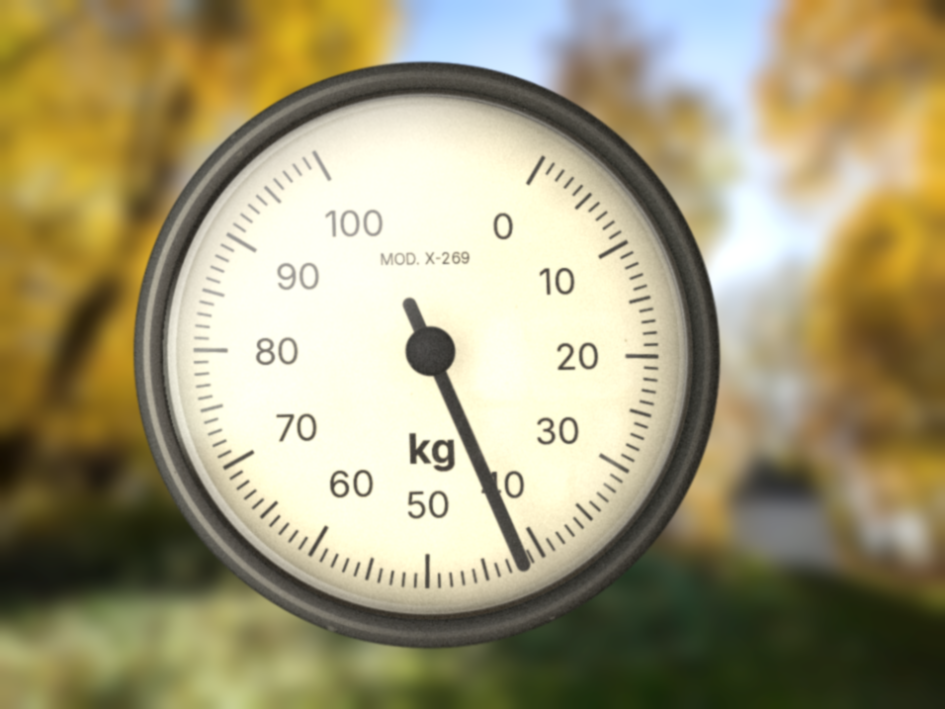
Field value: 42 kg
